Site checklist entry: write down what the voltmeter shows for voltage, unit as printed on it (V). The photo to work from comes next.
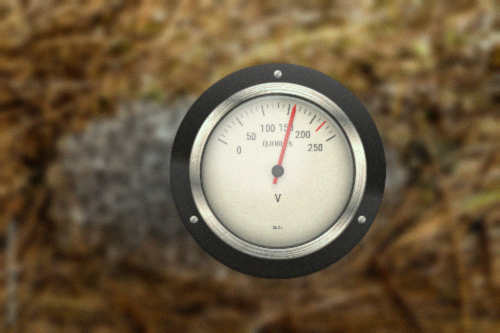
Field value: 160 V
